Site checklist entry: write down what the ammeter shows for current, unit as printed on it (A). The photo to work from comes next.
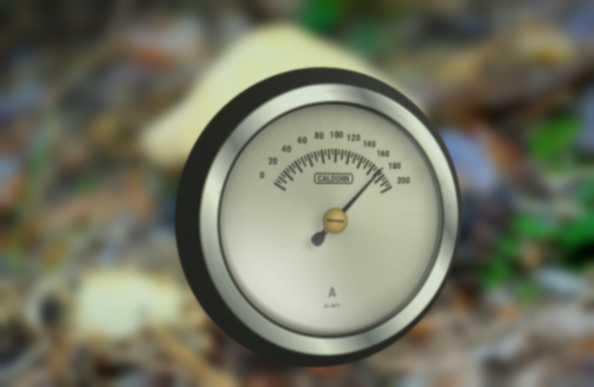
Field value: 170 A
